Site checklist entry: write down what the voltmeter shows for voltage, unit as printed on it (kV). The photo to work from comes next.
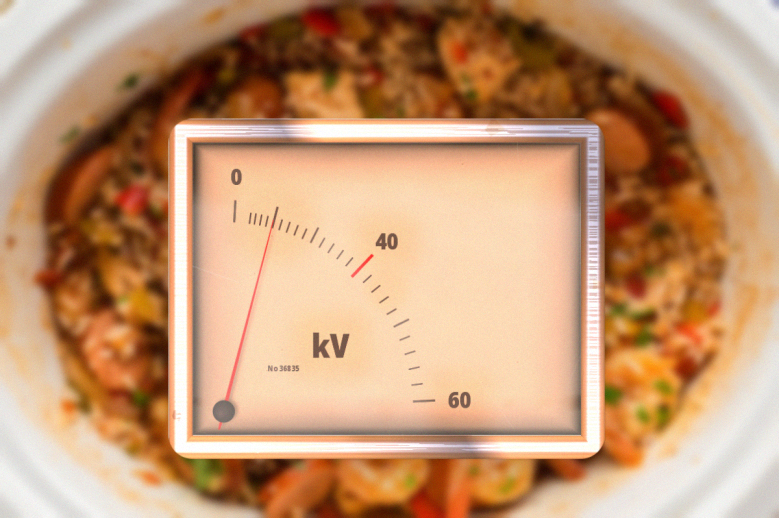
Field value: 20 kV
